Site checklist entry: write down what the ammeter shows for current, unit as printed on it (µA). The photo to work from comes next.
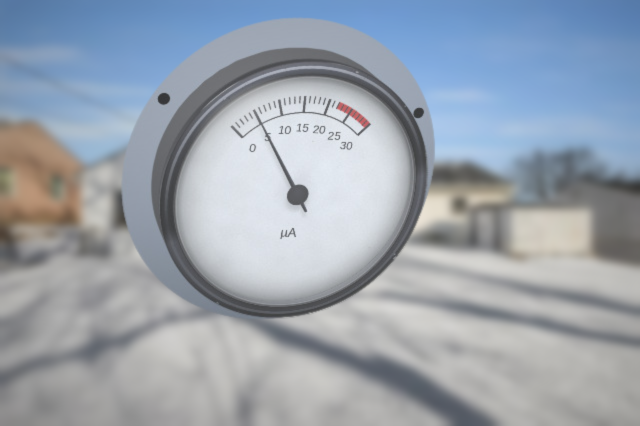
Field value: 5 µA
